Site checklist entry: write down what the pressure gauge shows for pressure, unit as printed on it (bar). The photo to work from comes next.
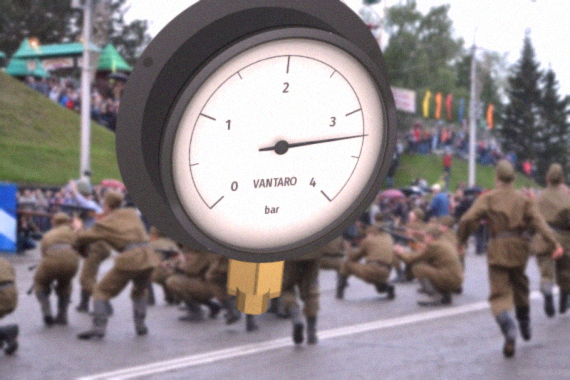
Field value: 3.25 bar
